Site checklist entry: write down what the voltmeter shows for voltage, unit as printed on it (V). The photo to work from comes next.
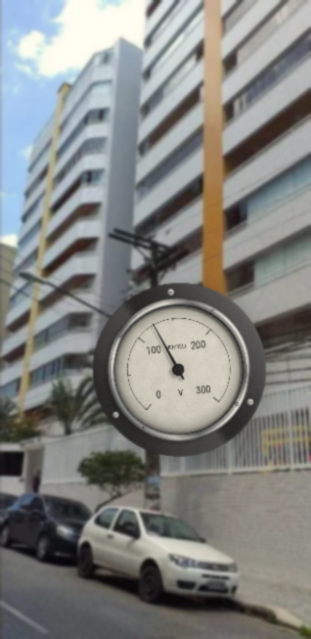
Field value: 125 V
